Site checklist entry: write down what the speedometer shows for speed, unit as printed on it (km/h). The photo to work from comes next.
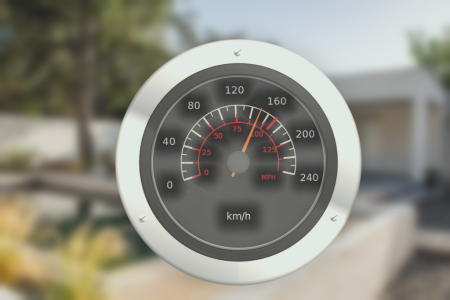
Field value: 150 km/h
